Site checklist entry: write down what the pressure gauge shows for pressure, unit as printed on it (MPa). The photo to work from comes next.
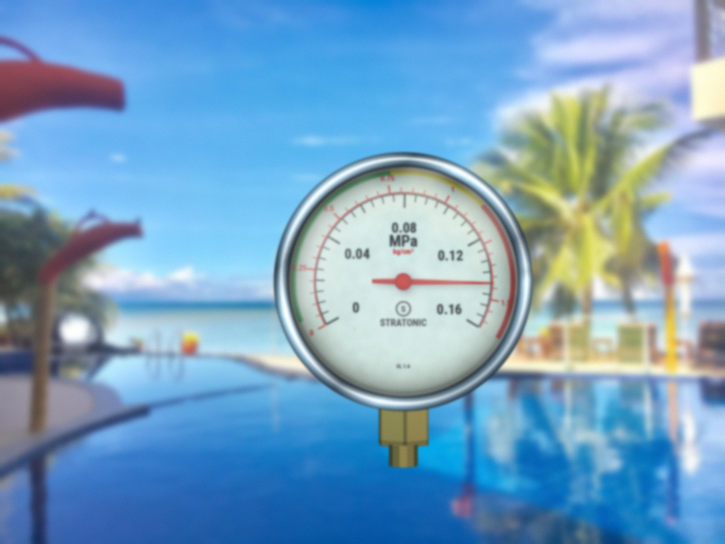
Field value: 0.14 MPa
